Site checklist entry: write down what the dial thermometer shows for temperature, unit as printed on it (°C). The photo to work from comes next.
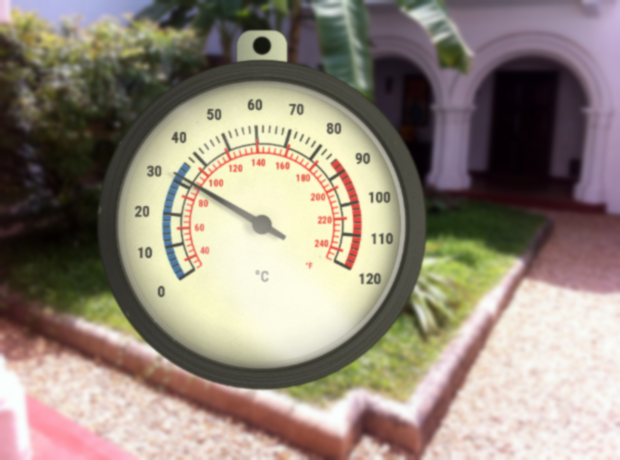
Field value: 32 °C
